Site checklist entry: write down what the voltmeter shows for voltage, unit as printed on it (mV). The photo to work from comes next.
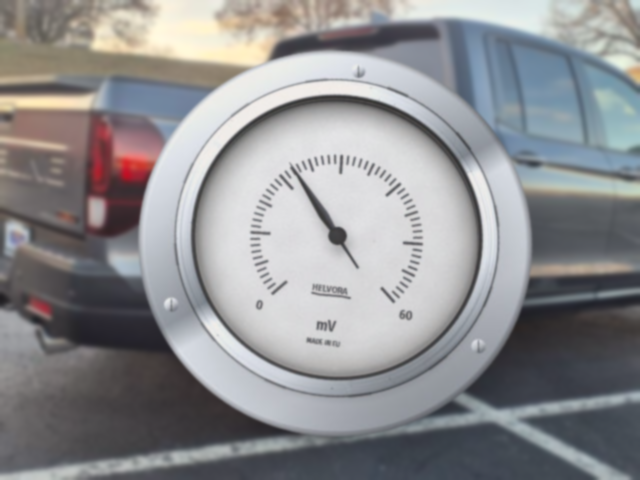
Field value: 22 mV
